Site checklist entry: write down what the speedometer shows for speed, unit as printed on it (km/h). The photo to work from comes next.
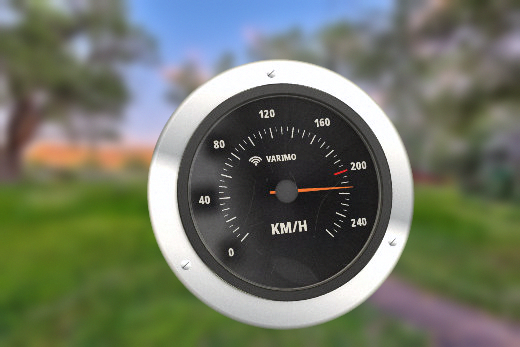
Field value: 215 km/h
